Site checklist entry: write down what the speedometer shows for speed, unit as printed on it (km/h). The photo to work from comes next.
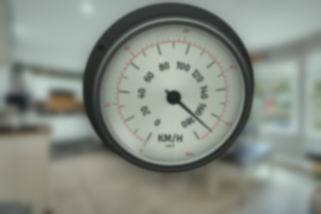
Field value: 170 km/h
